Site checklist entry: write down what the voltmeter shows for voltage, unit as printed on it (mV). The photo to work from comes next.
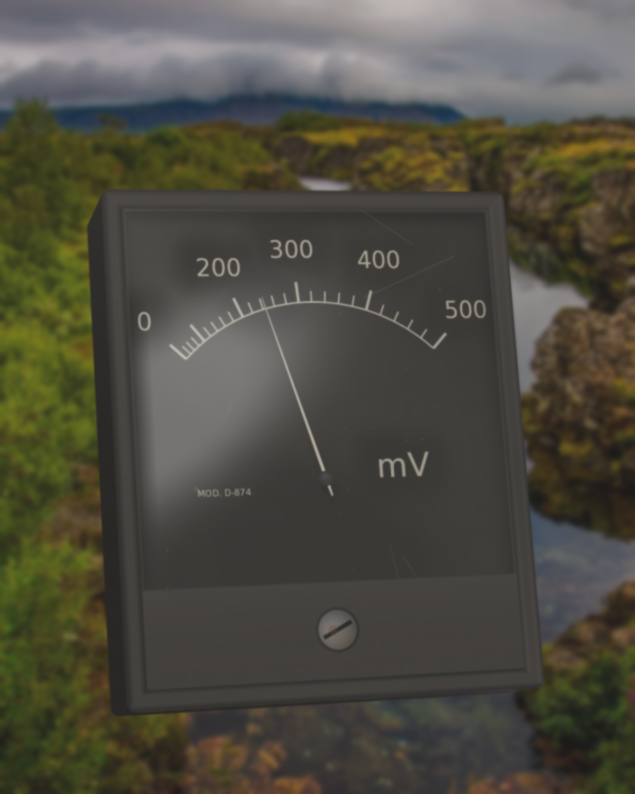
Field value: 240 mV
